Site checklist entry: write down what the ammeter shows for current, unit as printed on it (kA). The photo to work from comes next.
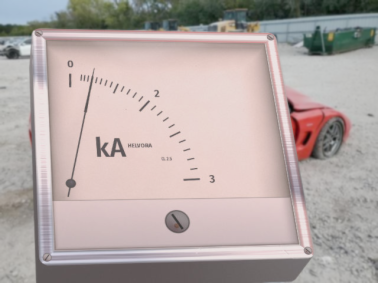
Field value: 1 kA
